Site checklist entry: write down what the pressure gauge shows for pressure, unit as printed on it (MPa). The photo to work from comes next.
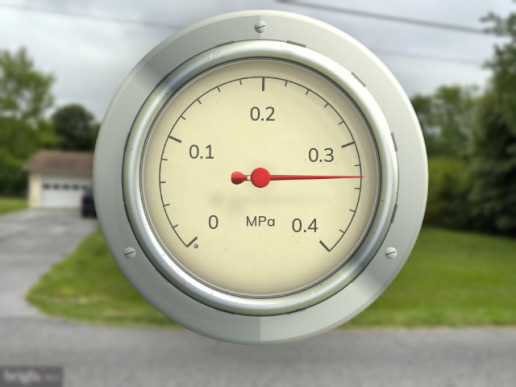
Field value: 0.33 MPa
